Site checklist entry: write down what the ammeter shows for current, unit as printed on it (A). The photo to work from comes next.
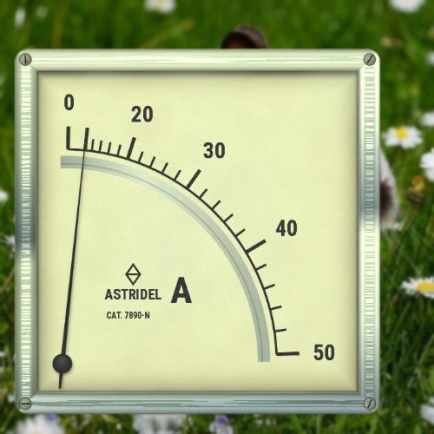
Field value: 10 A
